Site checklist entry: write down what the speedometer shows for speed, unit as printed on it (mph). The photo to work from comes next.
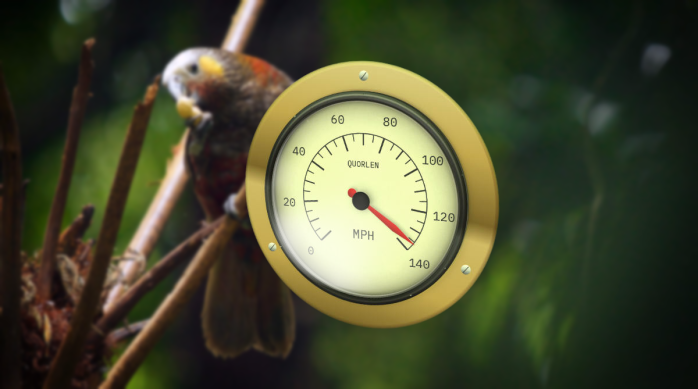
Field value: 135 mph
